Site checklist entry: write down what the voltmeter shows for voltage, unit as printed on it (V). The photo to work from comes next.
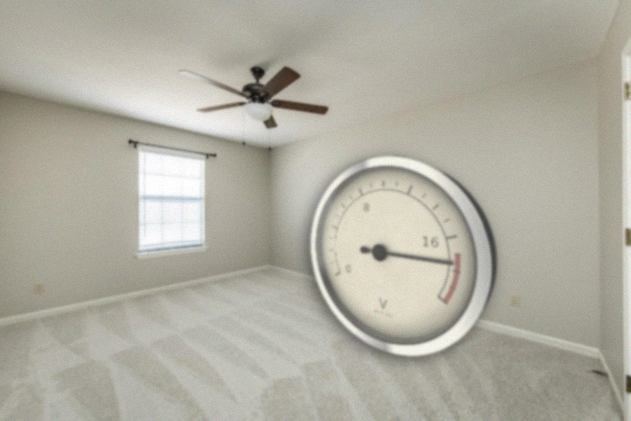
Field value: 17.5 V
